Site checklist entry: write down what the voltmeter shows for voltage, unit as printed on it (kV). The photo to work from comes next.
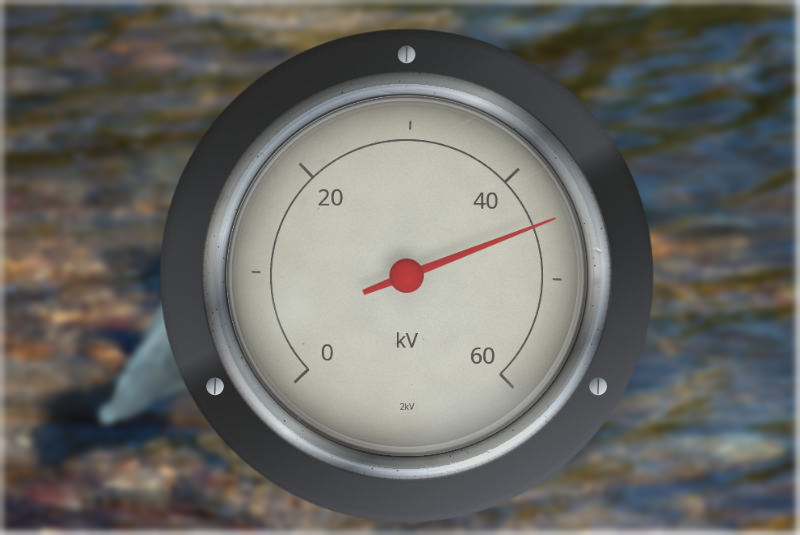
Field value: 45 kV
